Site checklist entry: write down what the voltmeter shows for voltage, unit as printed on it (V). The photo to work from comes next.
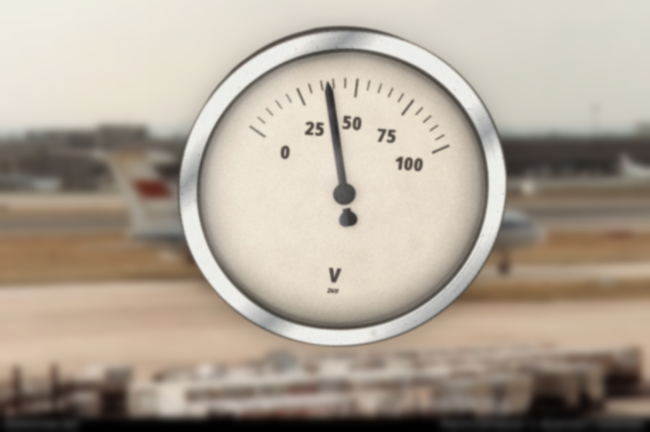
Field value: 37.5 V
